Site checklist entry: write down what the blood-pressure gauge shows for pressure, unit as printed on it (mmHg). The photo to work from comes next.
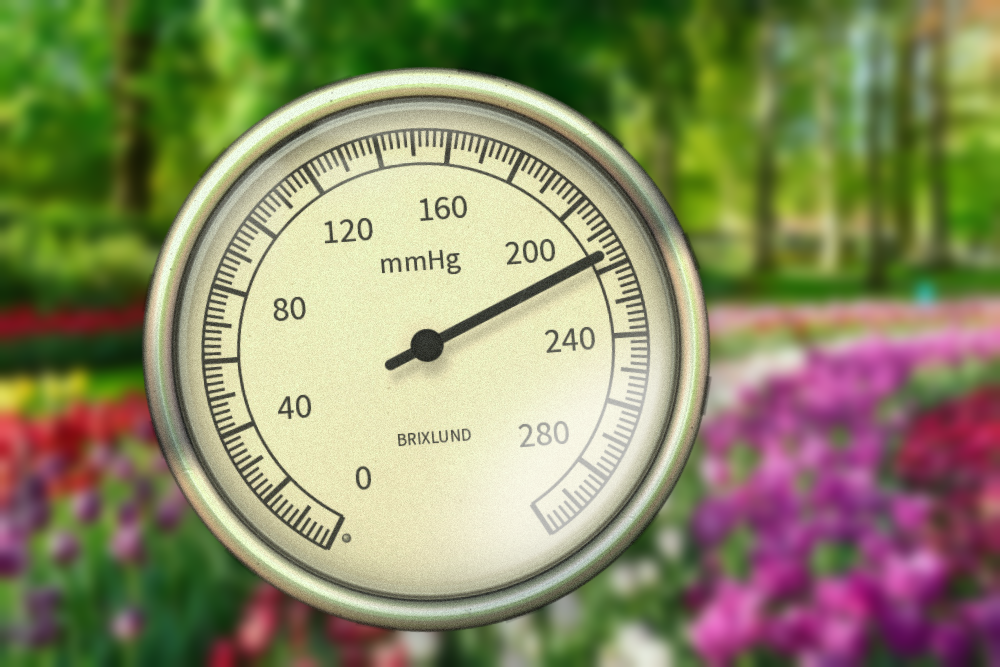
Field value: 216 mmHg
